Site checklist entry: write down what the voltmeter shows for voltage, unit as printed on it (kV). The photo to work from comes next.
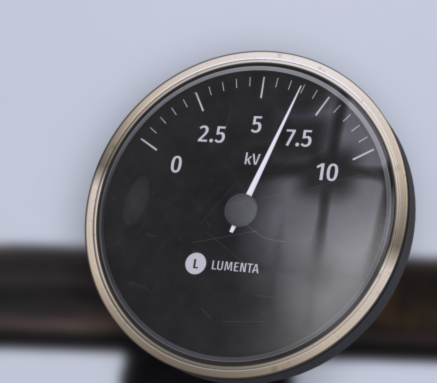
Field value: 6.5 kV
